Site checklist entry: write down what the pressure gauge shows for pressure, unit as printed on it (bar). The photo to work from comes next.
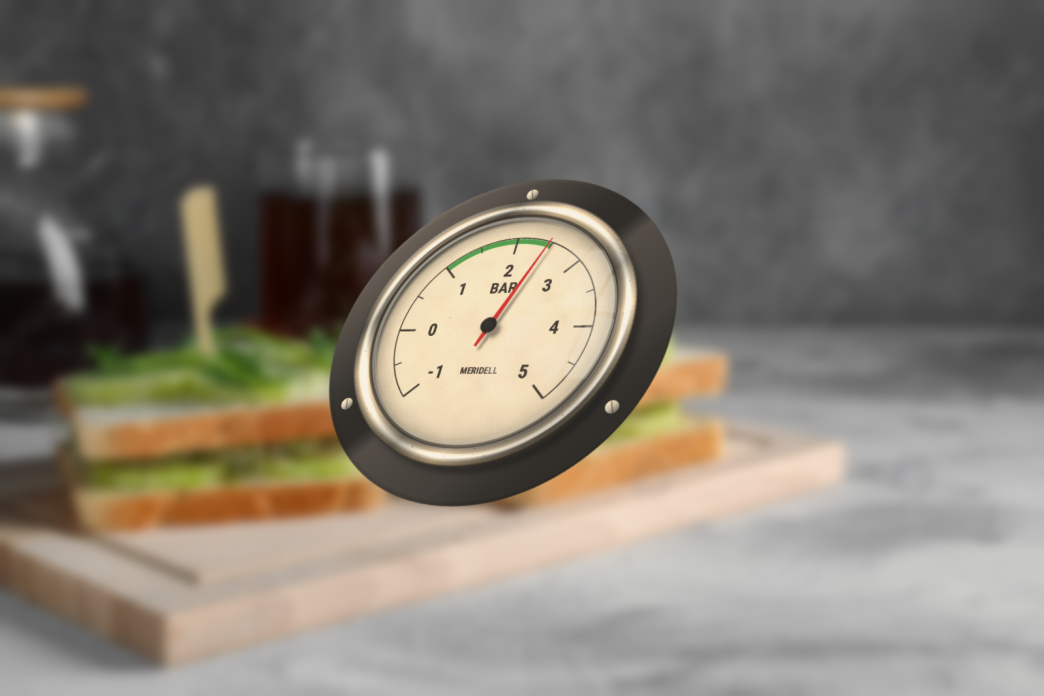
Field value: 2.5 bar
